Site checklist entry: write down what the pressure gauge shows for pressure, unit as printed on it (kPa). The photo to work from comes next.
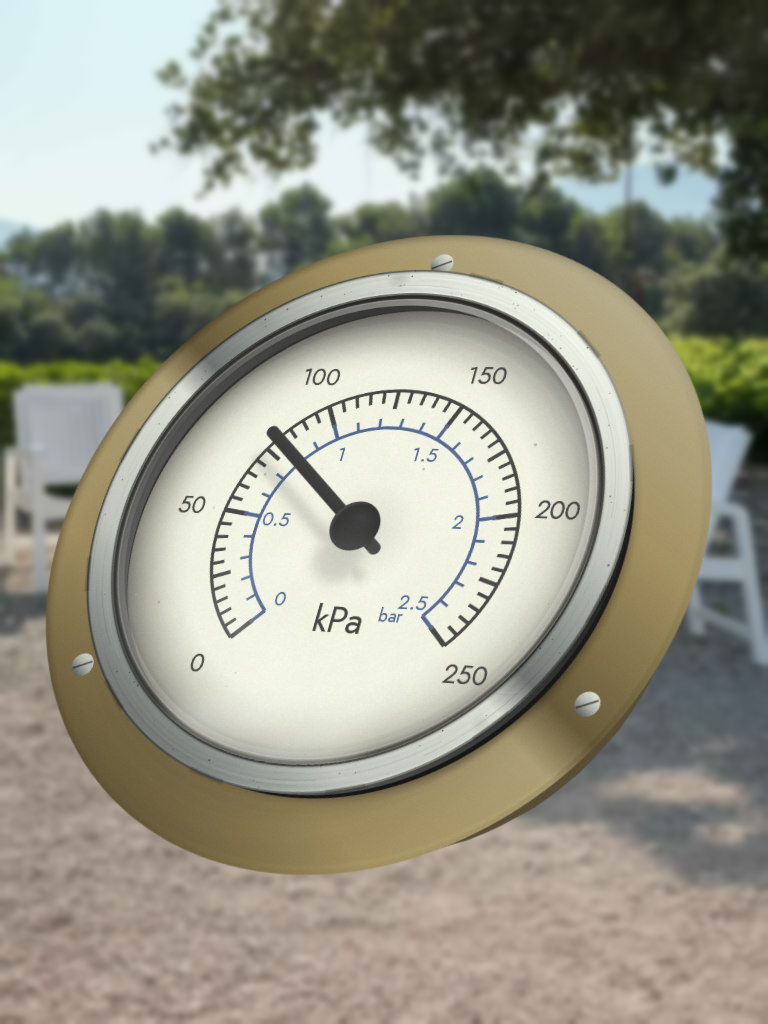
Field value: 80 kPa
